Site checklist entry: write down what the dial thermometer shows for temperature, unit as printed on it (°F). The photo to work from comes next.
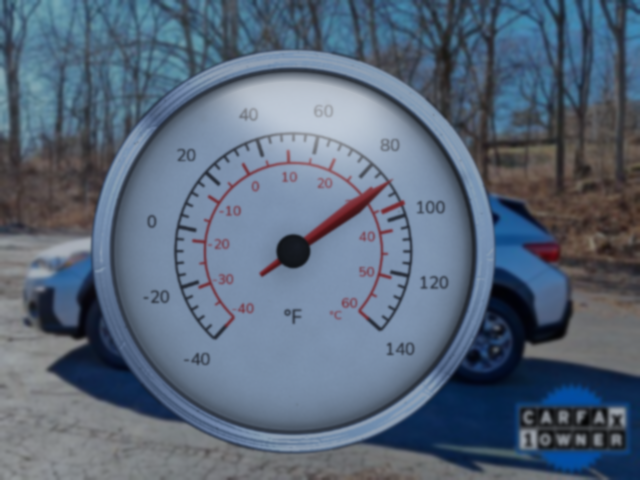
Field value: 88 °F
